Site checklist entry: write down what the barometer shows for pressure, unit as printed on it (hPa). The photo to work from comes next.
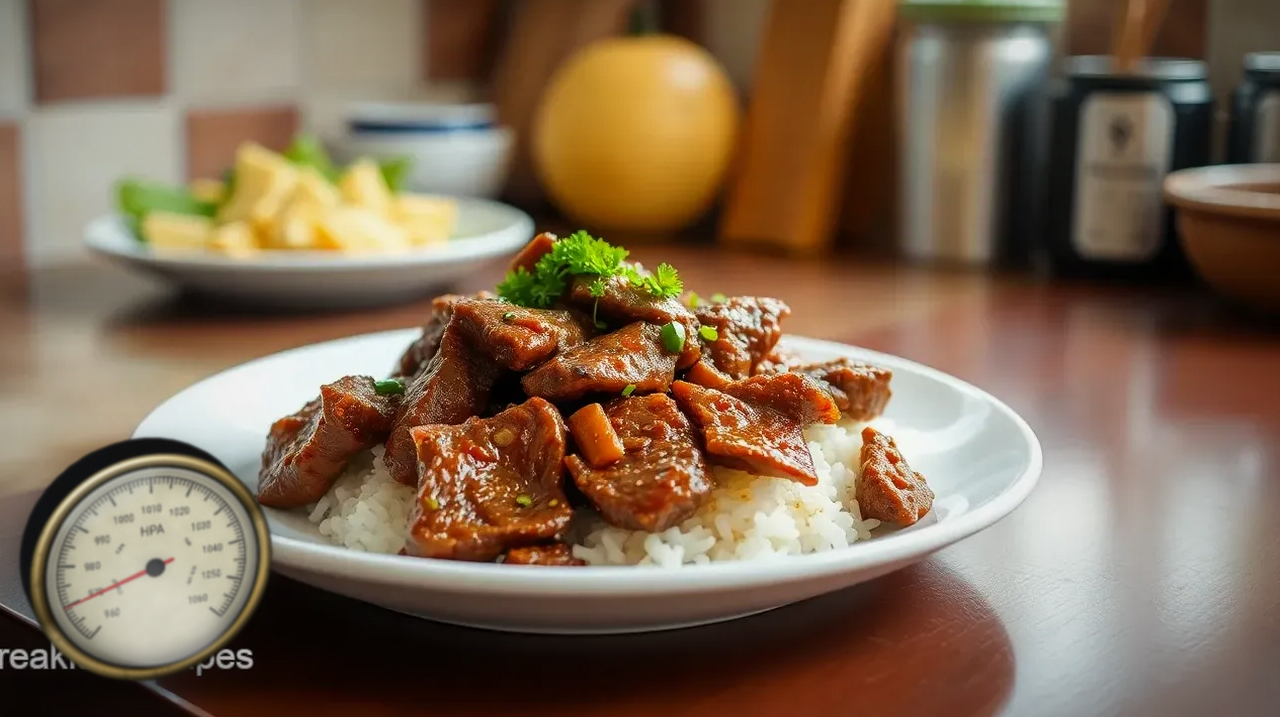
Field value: 970 hPa
